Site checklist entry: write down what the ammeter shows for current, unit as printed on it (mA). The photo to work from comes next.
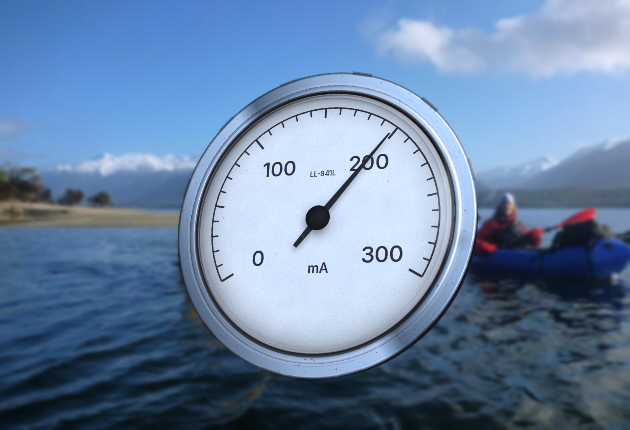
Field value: 200 mA
